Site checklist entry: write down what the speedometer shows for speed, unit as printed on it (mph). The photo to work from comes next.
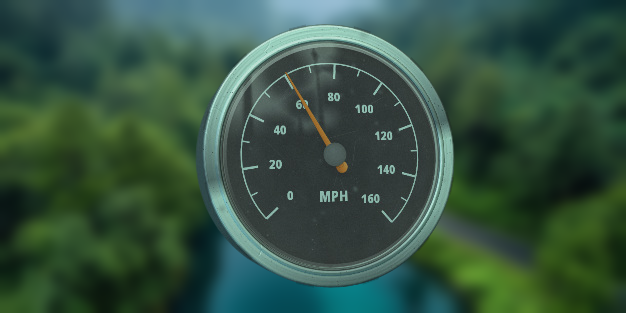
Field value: 60 mph
